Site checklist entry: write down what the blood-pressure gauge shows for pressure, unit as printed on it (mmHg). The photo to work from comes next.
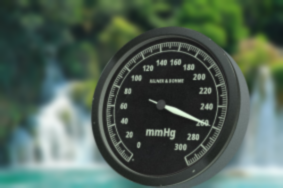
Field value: 260 mmHg
